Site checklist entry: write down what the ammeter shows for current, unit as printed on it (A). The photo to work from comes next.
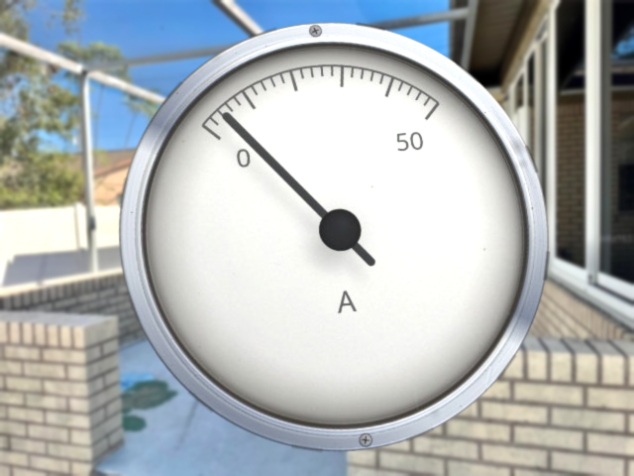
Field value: 4 A
